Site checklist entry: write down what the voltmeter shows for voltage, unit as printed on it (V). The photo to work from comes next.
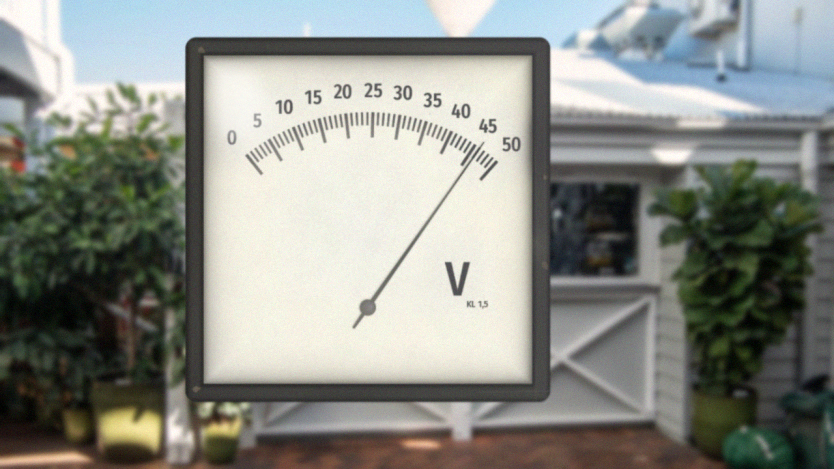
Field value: 46 V
